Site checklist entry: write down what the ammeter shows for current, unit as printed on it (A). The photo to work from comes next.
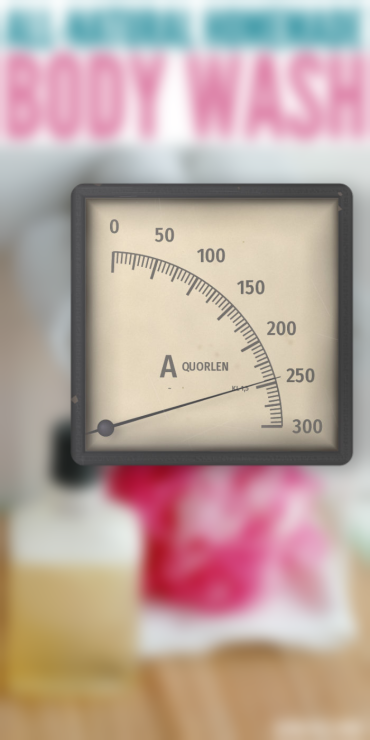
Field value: 245 A
